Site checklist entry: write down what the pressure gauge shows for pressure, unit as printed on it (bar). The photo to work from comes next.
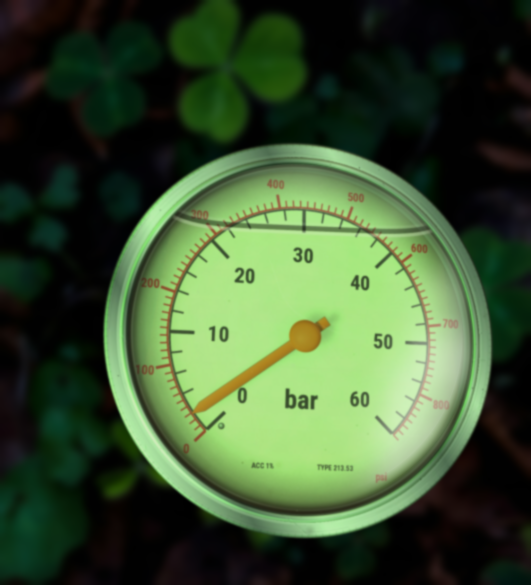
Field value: 2 bar
